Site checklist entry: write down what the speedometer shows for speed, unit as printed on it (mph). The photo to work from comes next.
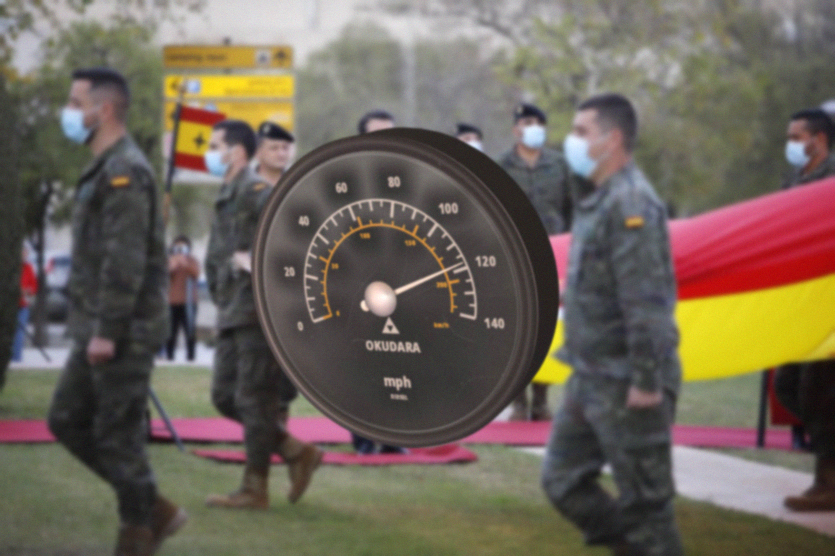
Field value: 117.5 mph
